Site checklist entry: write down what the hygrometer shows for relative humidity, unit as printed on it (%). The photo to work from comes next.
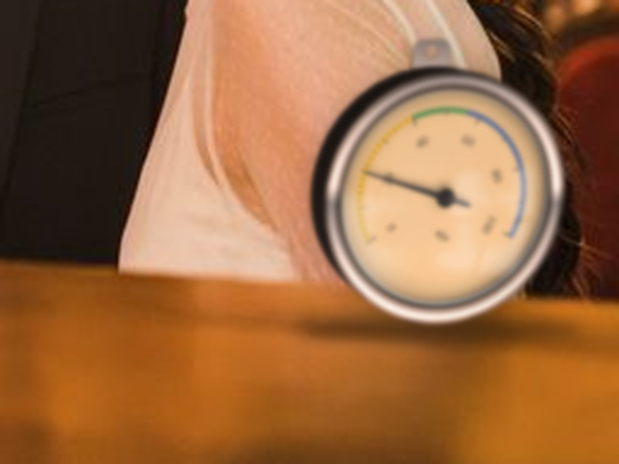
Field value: 20 %
